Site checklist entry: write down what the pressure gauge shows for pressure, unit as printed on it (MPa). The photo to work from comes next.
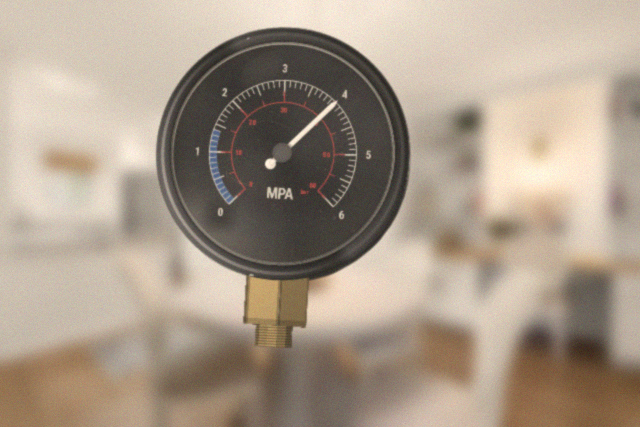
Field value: 4 MPa
